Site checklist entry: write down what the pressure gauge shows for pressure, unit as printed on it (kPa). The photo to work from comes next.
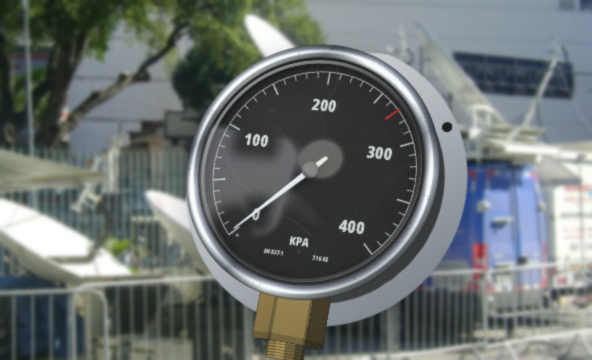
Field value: 0 kPa
